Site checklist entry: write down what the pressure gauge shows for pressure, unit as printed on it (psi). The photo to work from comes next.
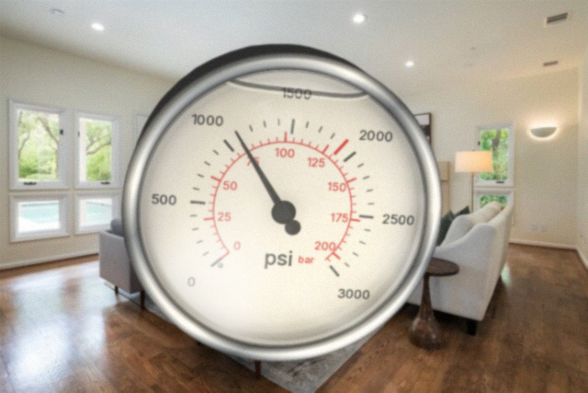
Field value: 1100 psi
